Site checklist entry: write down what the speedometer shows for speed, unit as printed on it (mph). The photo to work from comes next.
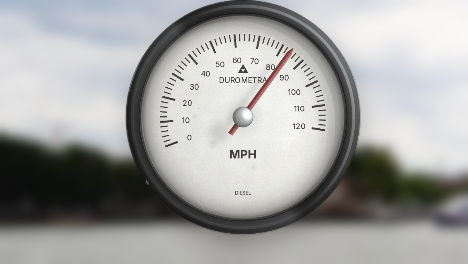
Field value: 84 mph
